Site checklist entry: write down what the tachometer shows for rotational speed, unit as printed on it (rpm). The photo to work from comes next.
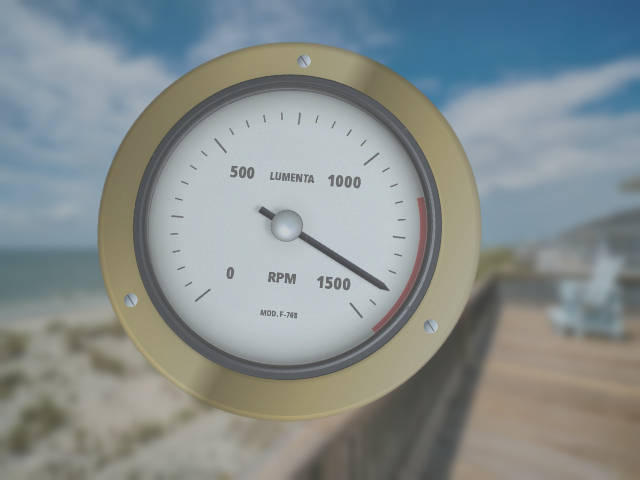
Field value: 1400 rpm
